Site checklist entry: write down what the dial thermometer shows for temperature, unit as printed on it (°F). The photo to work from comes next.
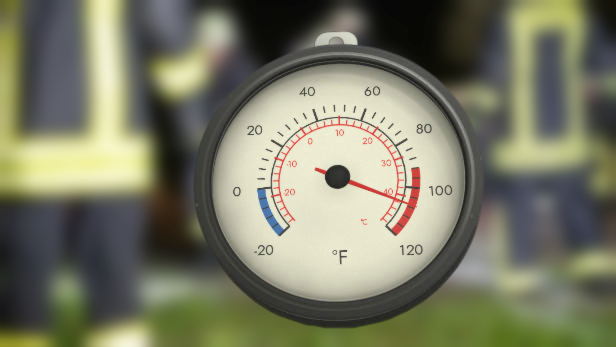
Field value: 108 °F
